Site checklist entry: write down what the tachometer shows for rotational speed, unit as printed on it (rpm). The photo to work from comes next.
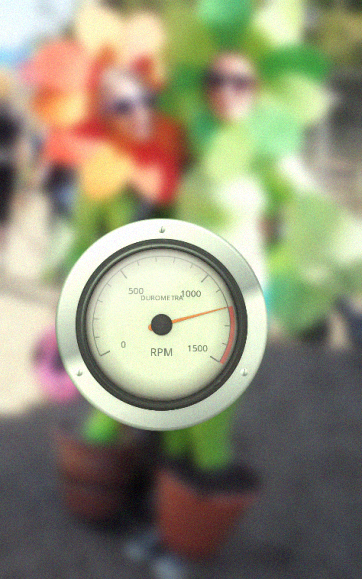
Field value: 1200 rpm
